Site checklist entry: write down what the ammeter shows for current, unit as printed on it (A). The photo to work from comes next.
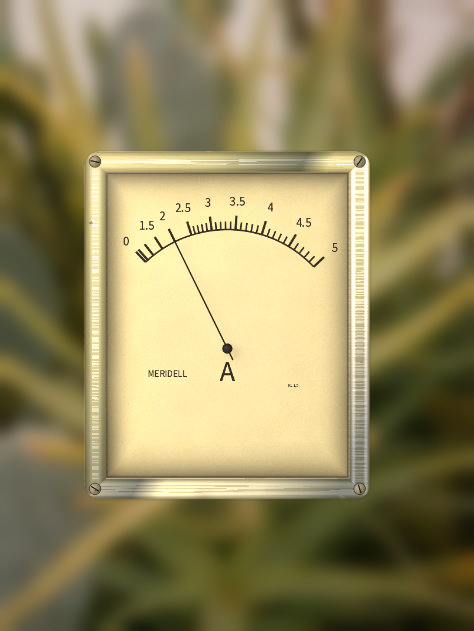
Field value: 2 A
